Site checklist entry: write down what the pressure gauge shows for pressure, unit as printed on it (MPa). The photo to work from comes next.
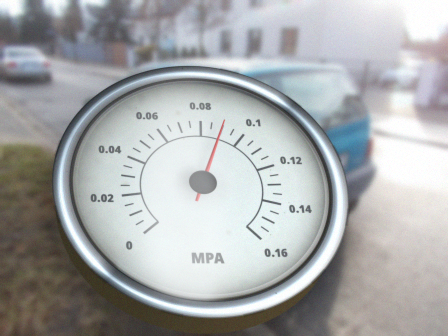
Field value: 0.09 MPa
